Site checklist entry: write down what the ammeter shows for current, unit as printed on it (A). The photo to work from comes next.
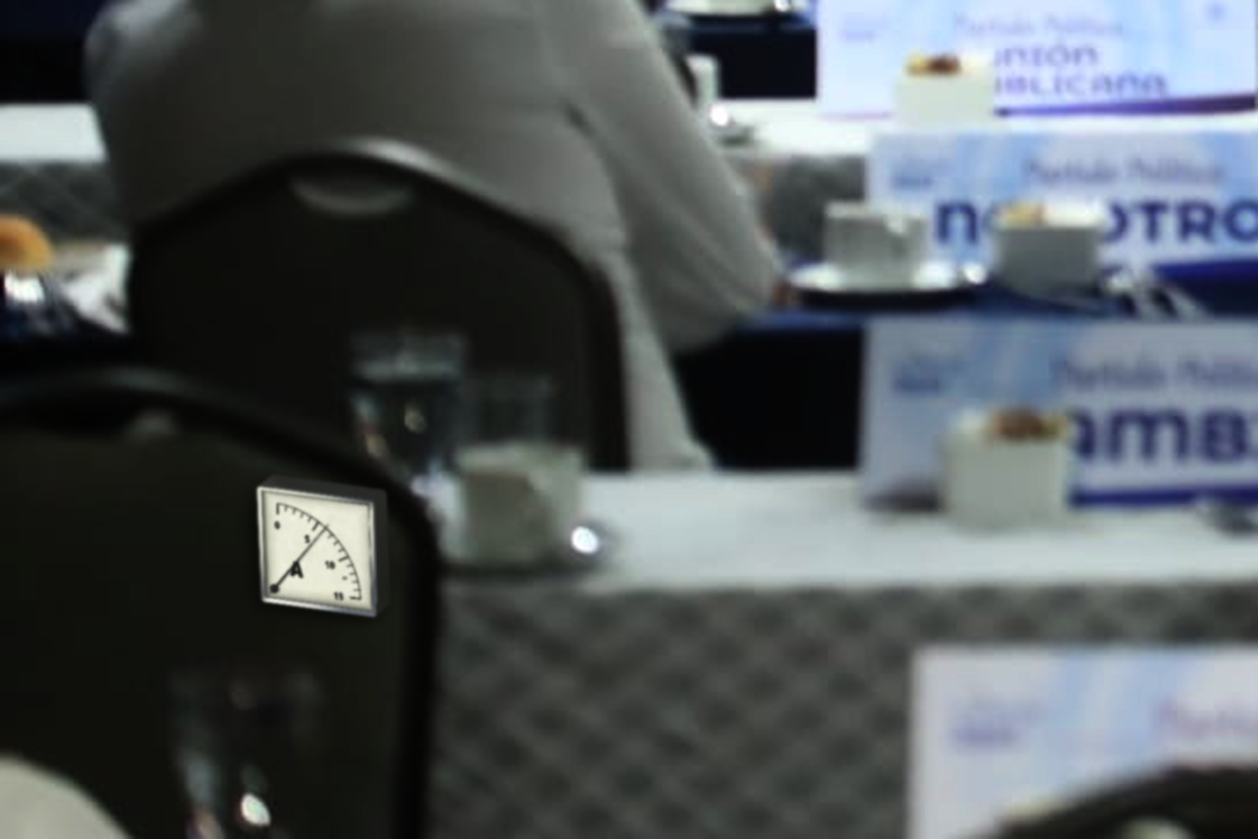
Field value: 6 A
